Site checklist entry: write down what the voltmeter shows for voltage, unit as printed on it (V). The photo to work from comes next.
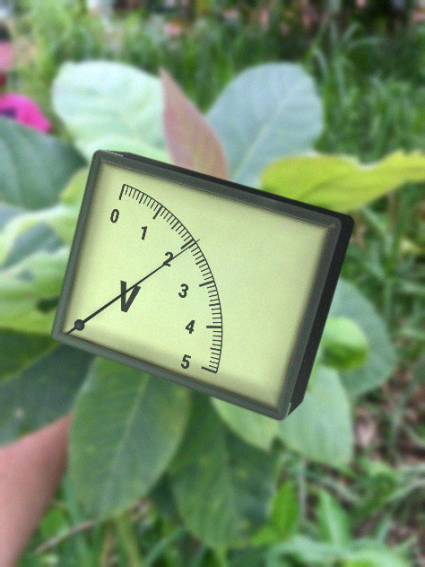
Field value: 2.1 V
